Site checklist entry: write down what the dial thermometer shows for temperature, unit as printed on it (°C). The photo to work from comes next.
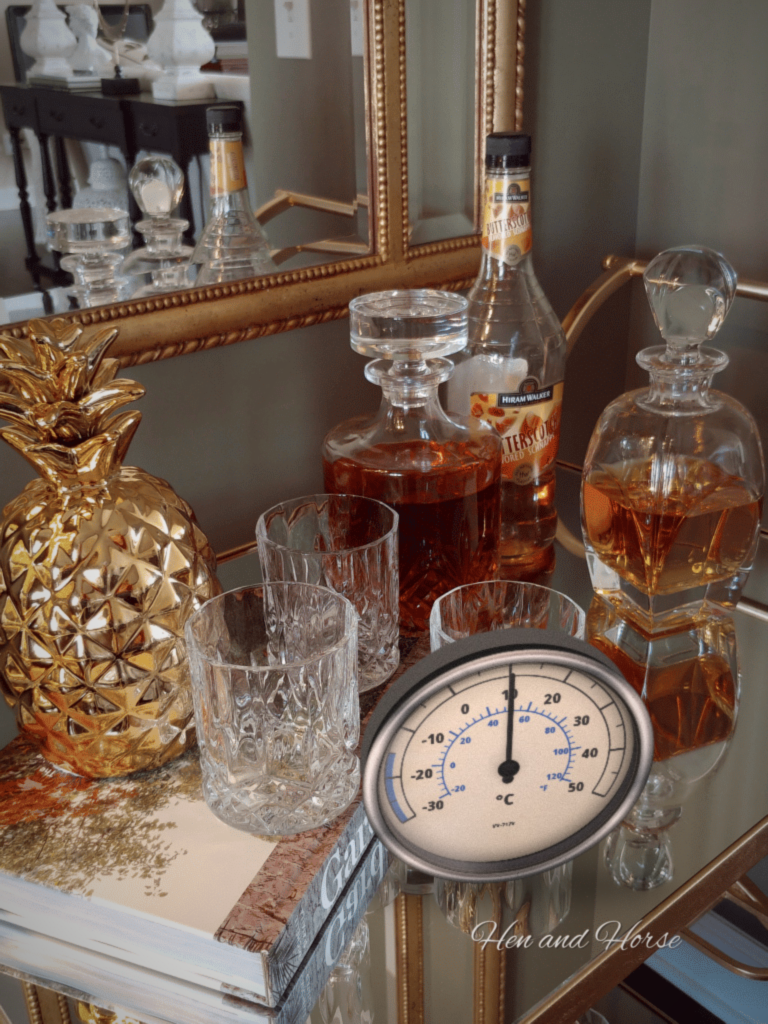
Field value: 10 °C
